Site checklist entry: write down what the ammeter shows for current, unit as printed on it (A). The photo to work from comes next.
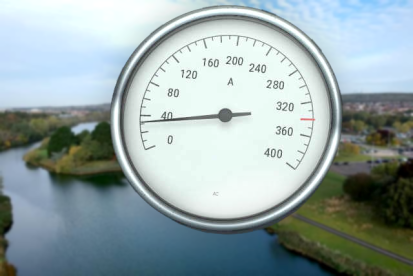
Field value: 30 A
